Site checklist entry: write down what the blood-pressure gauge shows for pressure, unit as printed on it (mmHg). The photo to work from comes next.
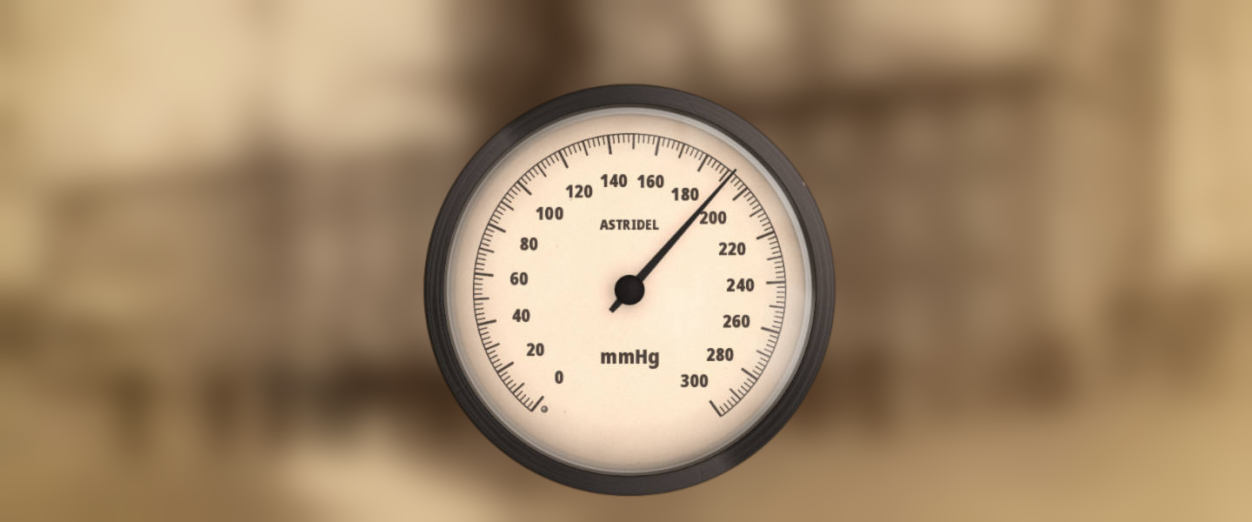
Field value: 192 mmHg
